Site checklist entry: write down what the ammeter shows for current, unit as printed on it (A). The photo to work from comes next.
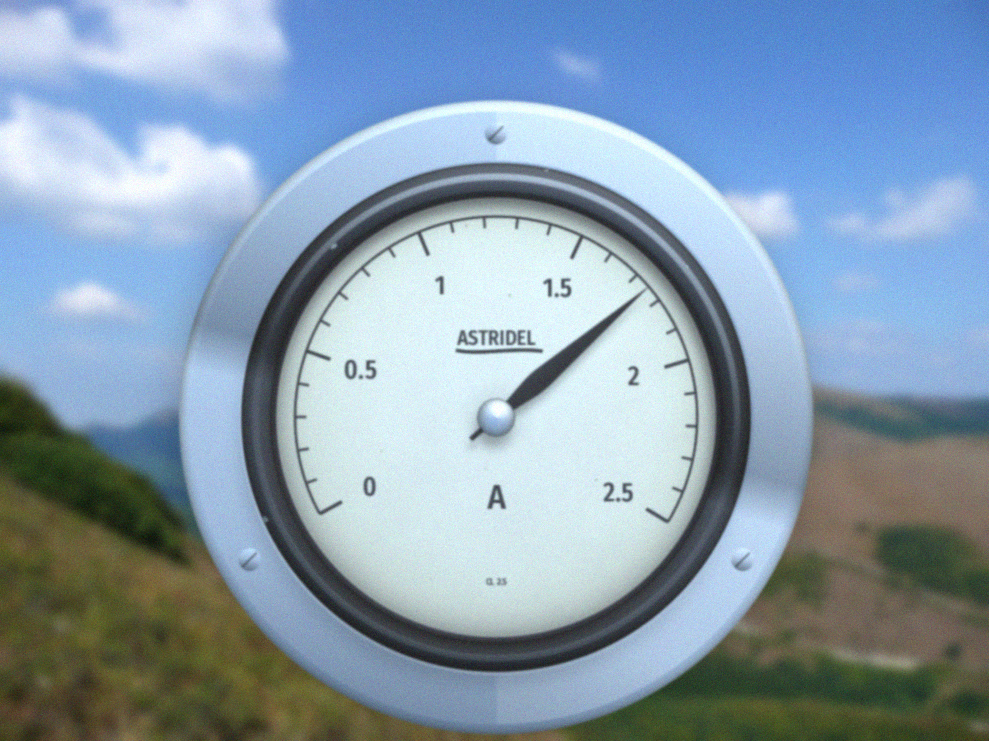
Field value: 1.75 A
